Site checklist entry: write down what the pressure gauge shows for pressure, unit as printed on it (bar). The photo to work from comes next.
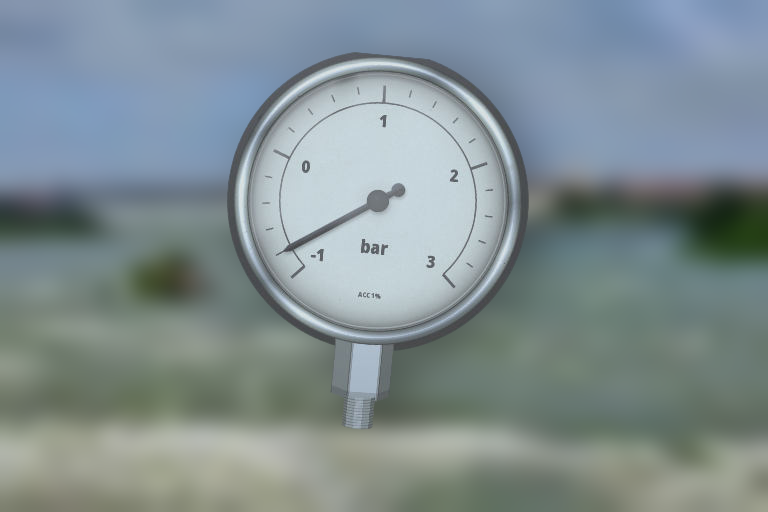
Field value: -0.8 bar
